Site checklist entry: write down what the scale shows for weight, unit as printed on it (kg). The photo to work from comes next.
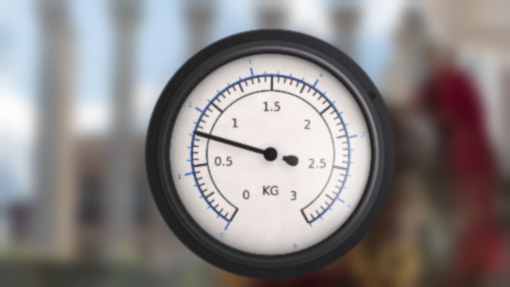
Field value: 0.75 kg
